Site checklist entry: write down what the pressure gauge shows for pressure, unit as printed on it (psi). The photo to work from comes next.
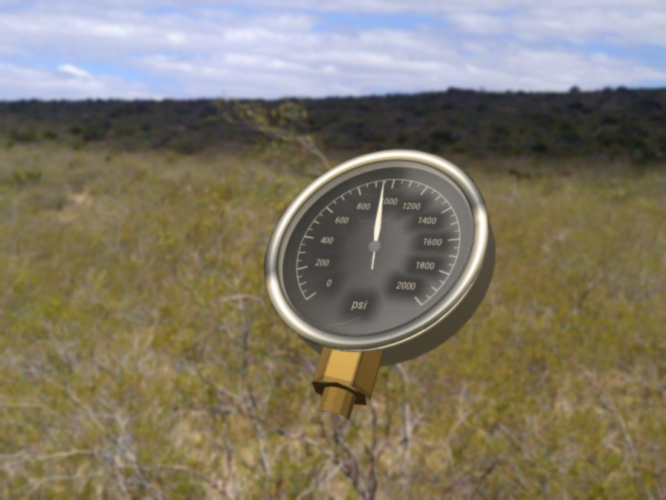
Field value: 950 psi
